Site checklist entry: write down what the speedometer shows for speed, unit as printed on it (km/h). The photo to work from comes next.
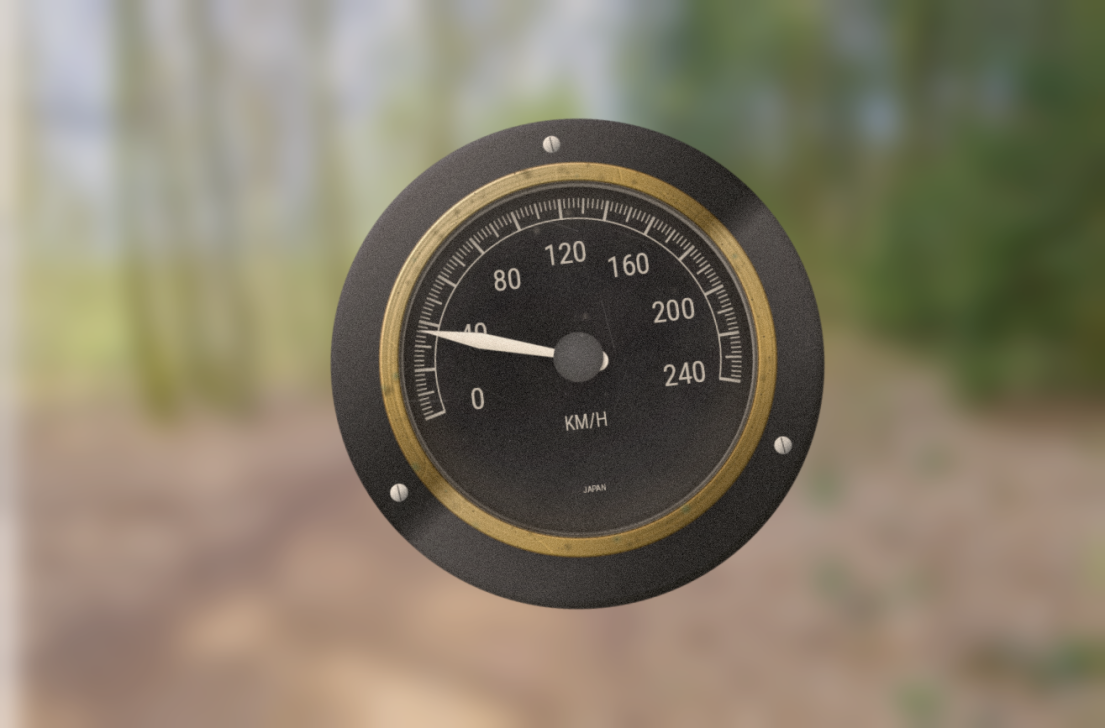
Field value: 36 km/h
